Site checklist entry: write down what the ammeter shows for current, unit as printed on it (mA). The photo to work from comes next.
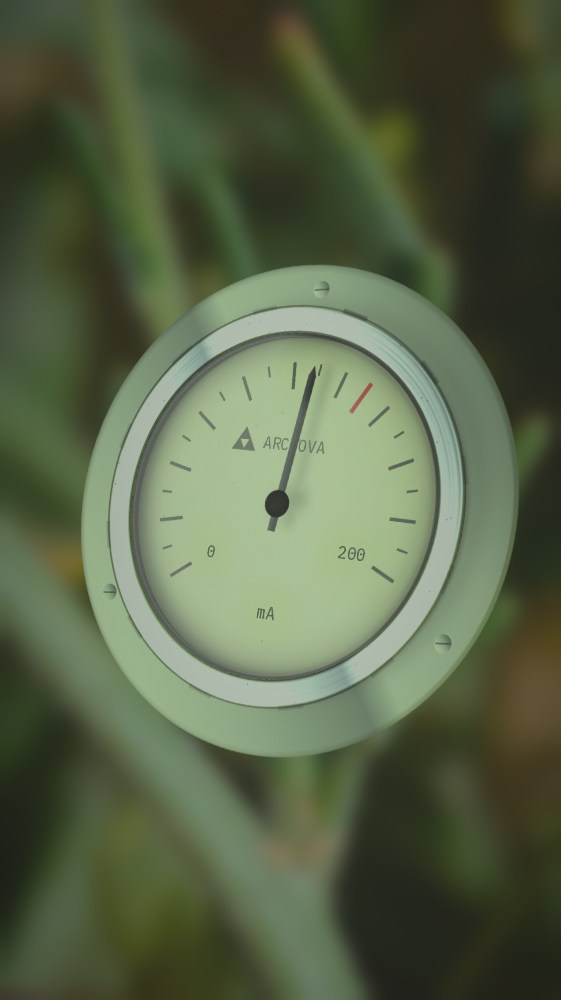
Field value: 110 mA
